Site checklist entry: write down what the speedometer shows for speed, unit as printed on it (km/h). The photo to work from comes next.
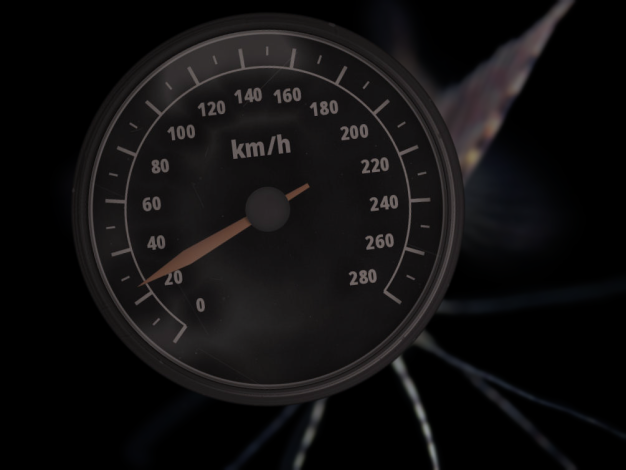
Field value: 25 km/h
